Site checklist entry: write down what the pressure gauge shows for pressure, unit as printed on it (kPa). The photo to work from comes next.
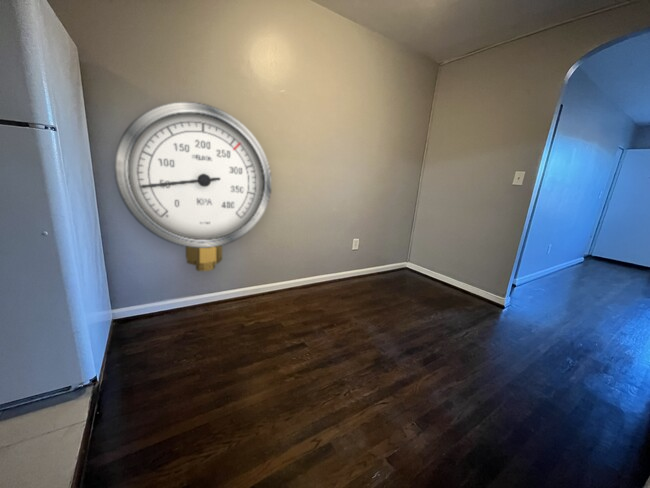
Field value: 50 kPa
